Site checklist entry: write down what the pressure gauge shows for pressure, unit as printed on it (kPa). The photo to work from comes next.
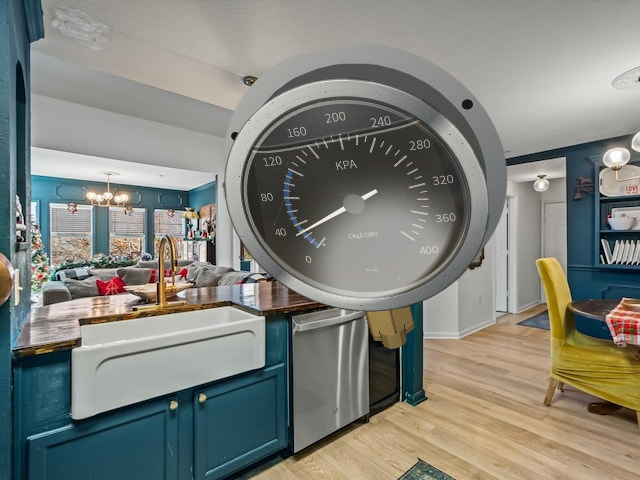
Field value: 30 kPa
